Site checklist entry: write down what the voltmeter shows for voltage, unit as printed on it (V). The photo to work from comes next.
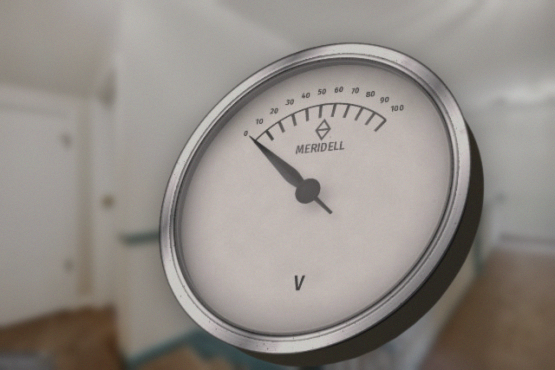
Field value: 0 V
